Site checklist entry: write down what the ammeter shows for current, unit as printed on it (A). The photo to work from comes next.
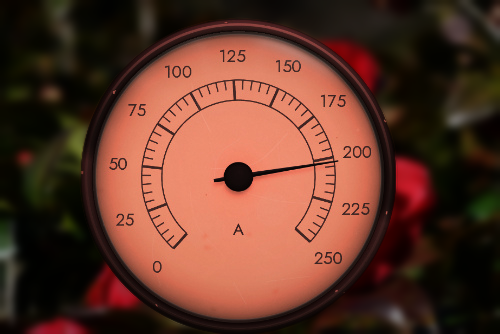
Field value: 202.5 A
